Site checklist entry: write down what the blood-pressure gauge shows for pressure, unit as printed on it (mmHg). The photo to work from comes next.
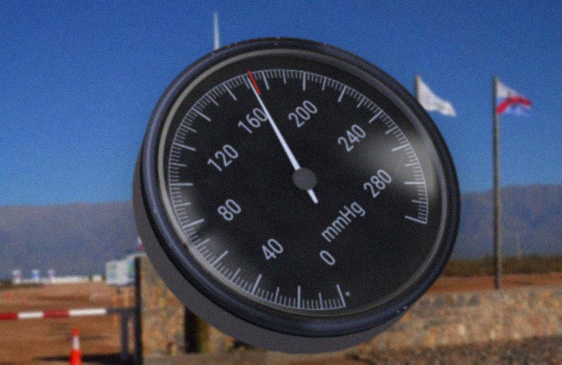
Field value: 170 mmHg
